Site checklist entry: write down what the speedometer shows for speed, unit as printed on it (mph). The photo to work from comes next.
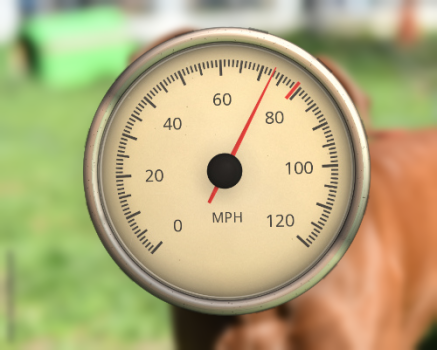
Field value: 73 mph
